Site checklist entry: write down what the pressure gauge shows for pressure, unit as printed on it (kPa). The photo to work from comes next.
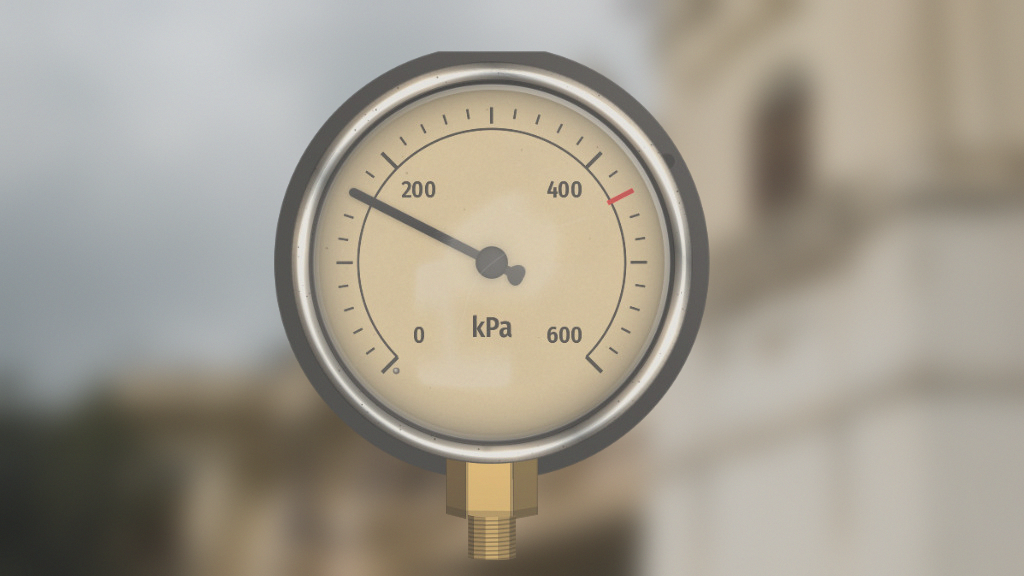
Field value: 160 kPa
